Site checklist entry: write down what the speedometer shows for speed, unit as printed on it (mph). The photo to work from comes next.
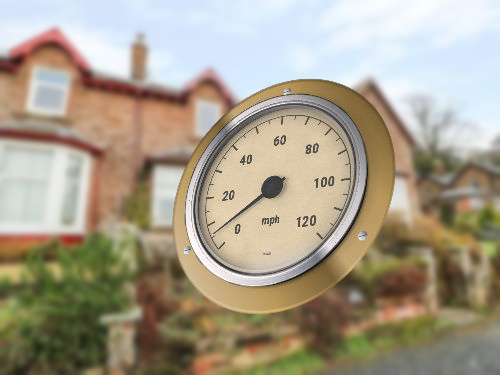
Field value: 5 mph
